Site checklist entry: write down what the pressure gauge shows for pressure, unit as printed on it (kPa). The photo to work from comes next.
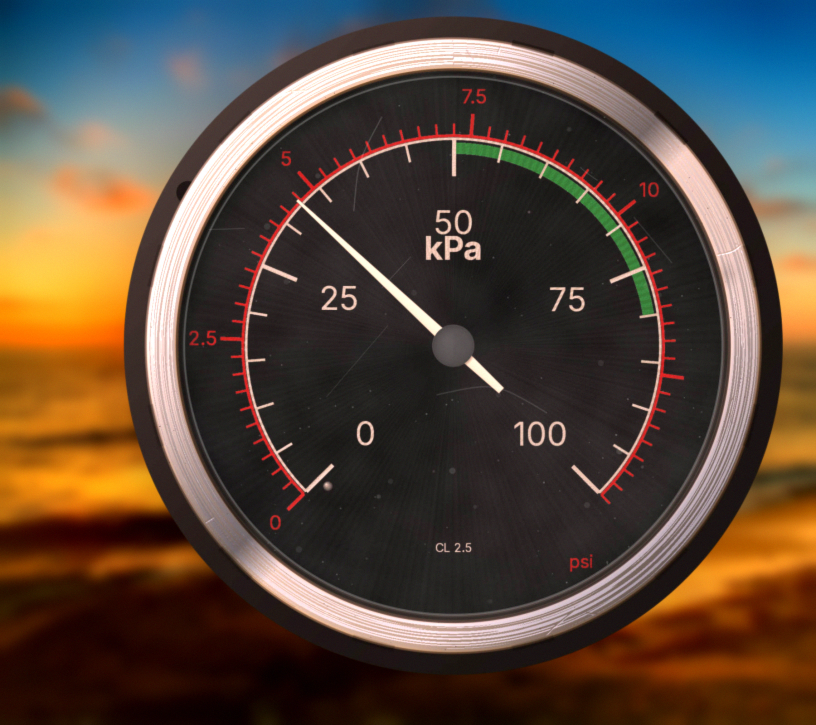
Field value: 32.5 kPa
